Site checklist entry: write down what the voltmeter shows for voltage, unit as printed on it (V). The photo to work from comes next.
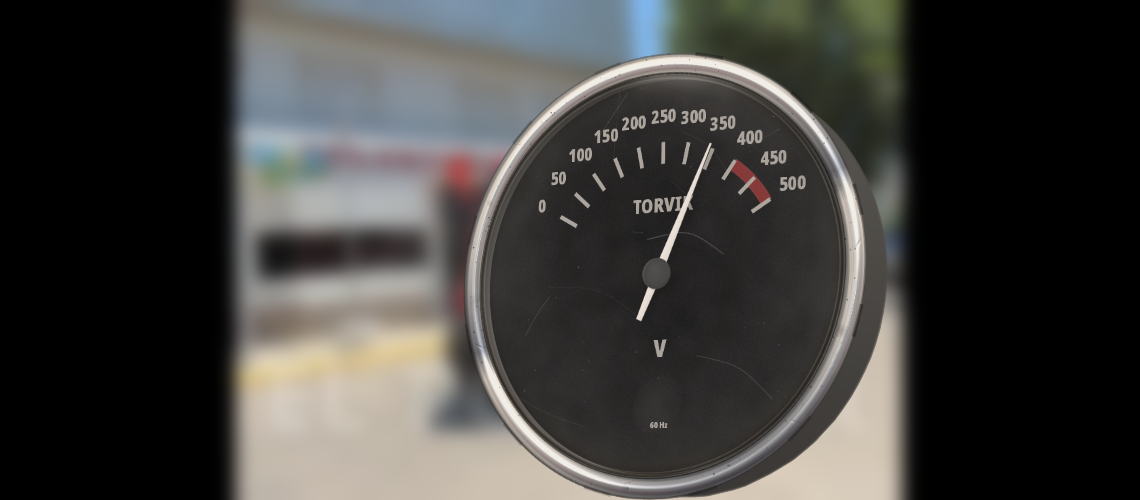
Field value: 350 V
